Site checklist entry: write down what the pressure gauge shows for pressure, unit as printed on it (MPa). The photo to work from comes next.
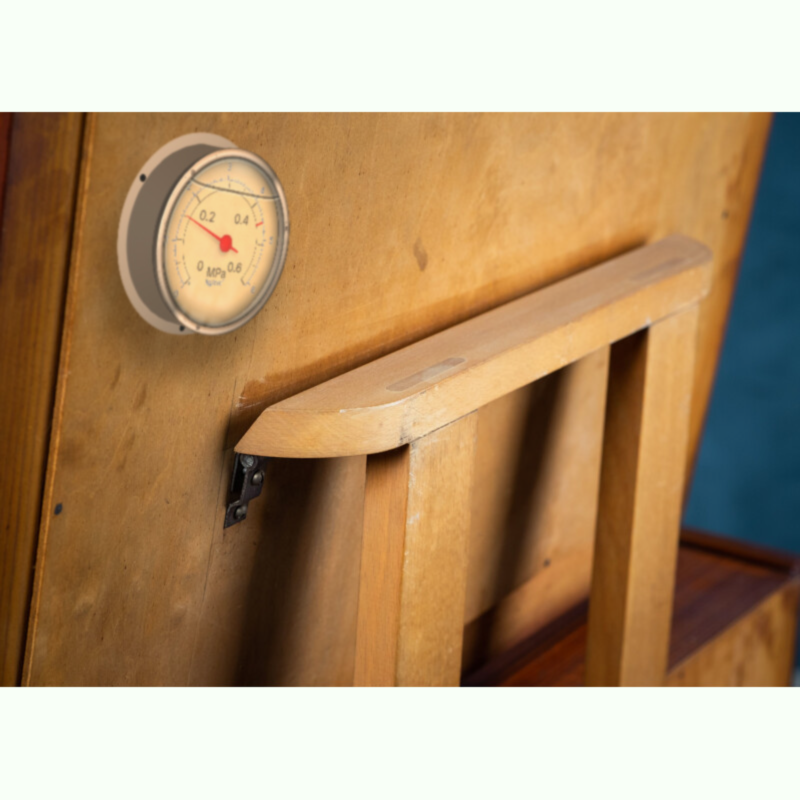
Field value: 0.15 MPa
